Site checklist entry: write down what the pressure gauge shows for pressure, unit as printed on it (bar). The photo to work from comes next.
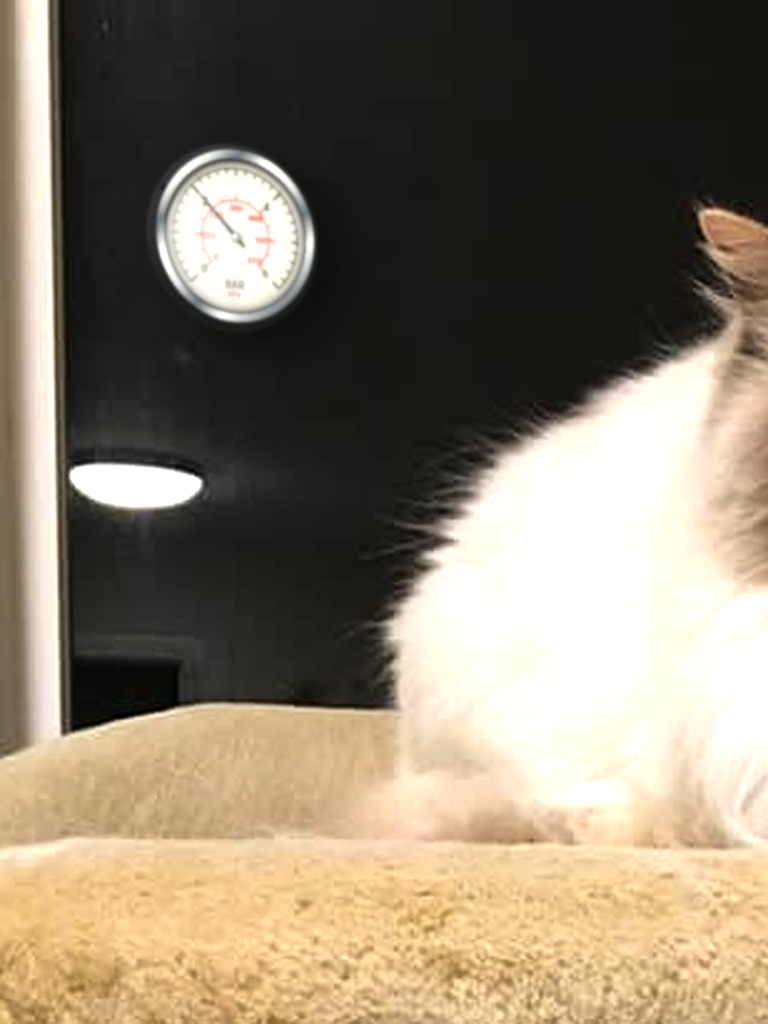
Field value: 2 bar
